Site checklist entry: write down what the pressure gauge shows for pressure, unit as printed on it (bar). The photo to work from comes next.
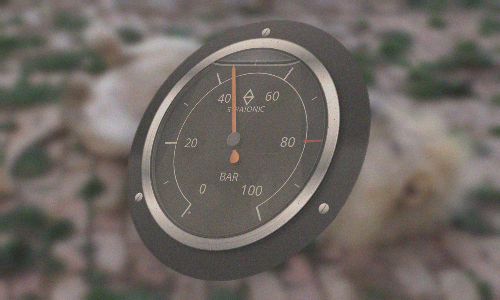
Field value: 45 bar
